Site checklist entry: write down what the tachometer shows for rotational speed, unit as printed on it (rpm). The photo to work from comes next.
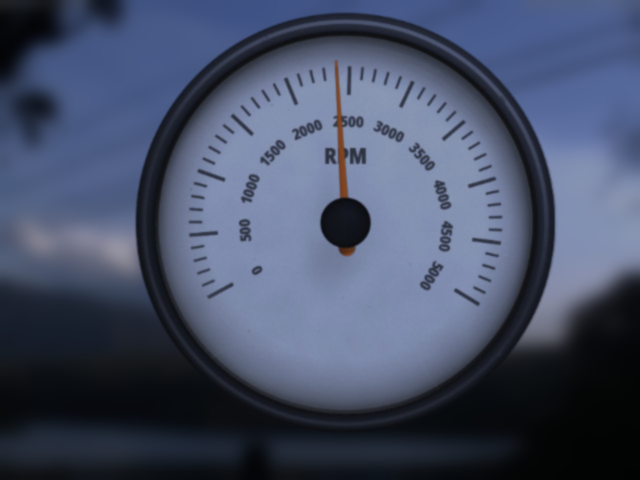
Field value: 2400 rpm
